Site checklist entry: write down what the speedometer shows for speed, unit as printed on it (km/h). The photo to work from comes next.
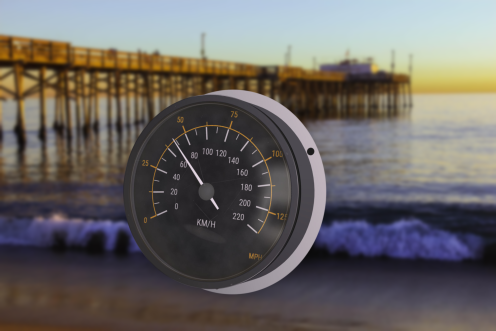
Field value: 70 km/h
